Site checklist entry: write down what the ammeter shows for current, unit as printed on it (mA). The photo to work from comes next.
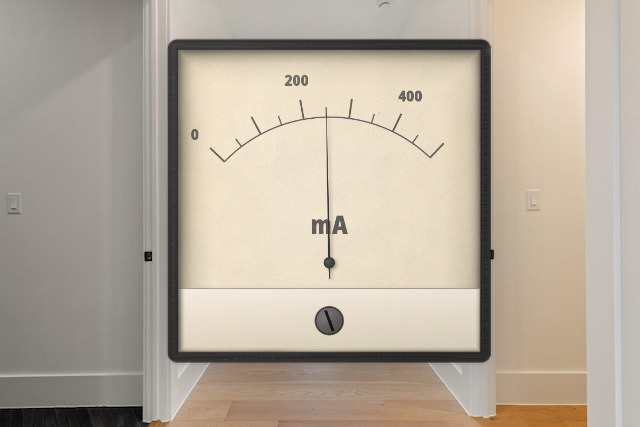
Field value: 250 mA
